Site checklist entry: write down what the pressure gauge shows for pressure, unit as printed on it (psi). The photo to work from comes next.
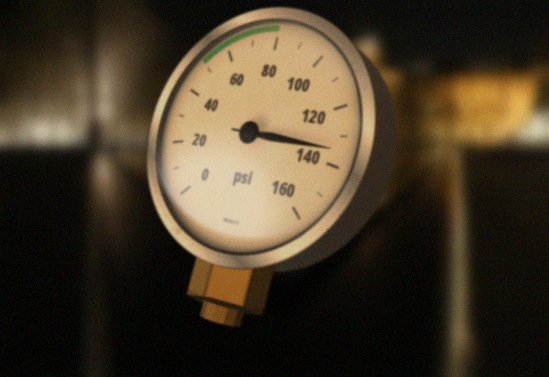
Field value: 135 psi
